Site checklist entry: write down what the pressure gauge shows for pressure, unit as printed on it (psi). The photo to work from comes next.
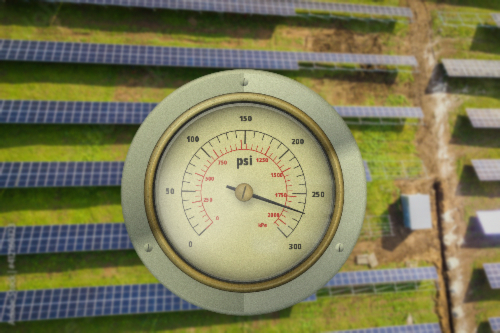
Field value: 270 psi
